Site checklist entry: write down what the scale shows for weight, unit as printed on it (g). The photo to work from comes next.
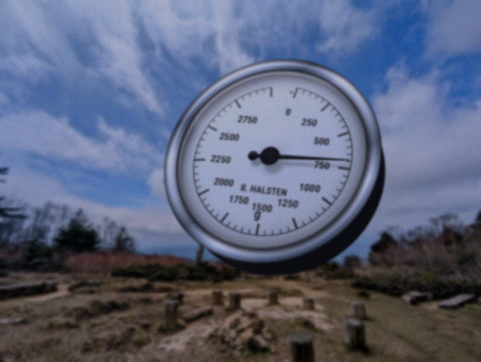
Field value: 700 g
